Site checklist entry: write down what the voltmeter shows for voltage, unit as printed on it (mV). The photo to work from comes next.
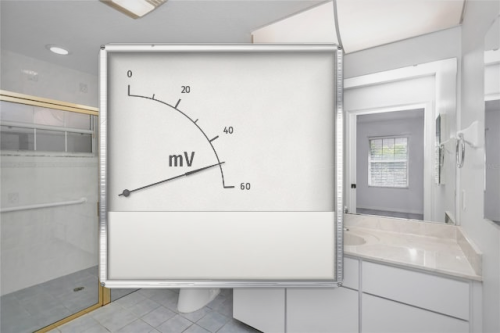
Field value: 50 mV
